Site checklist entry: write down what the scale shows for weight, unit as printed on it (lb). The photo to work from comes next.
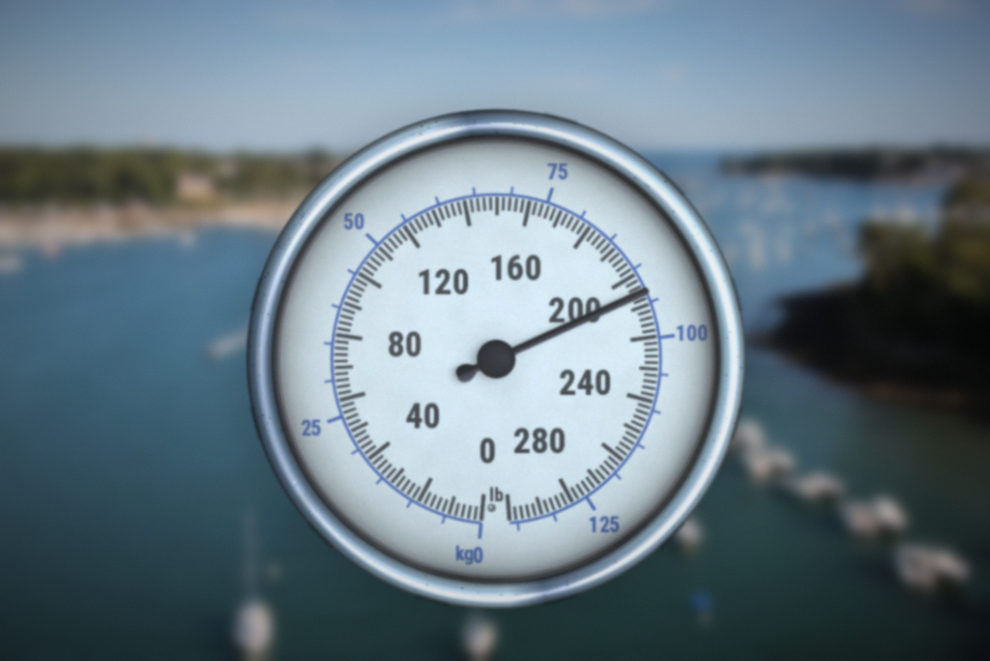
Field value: 206 lb
